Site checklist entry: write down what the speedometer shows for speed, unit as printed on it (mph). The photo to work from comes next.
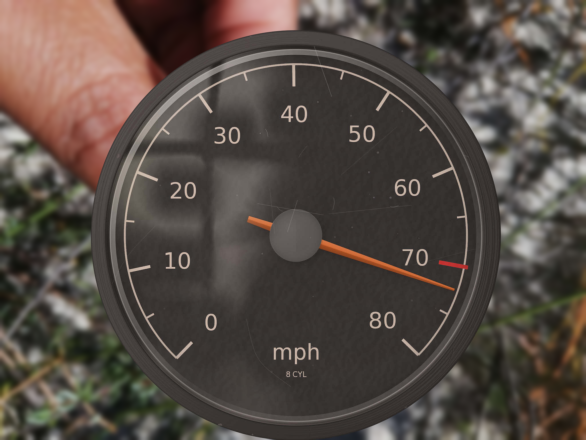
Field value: 72.5 mph
